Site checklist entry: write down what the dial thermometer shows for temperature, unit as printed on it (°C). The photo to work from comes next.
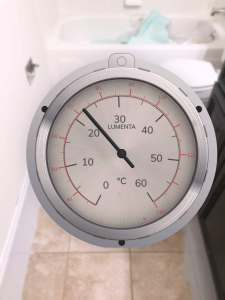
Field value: 22.5 °C
